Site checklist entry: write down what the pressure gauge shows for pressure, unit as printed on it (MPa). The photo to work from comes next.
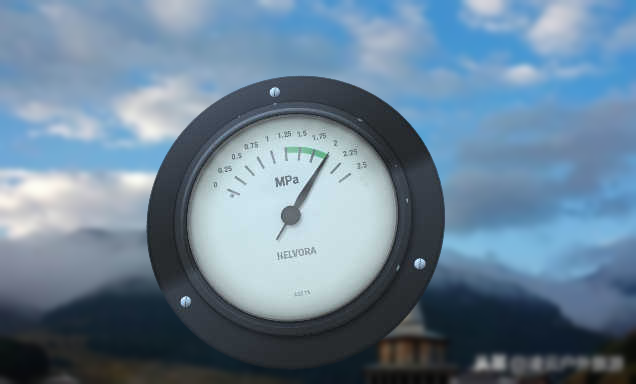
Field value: 2 MPa
